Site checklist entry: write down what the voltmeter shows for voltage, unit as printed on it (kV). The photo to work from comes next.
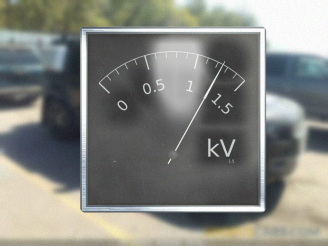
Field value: 1.25 kV
